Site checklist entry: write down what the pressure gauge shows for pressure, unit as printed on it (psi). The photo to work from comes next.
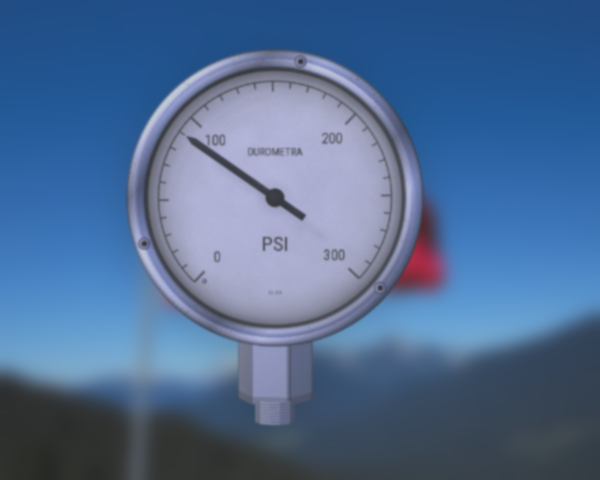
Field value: 90 psi
